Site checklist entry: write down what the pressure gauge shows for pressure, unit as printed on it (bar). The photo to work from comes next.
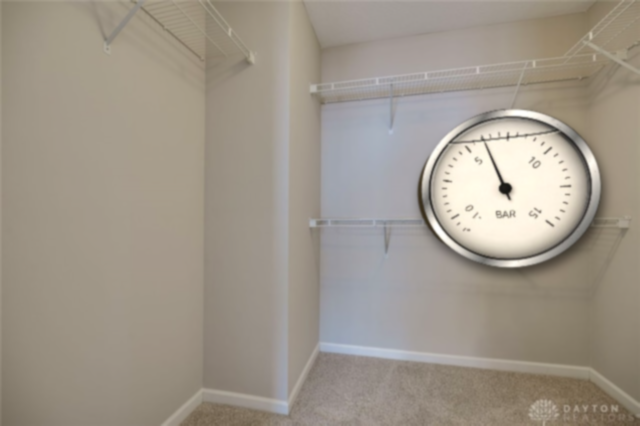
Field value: 6 bar
